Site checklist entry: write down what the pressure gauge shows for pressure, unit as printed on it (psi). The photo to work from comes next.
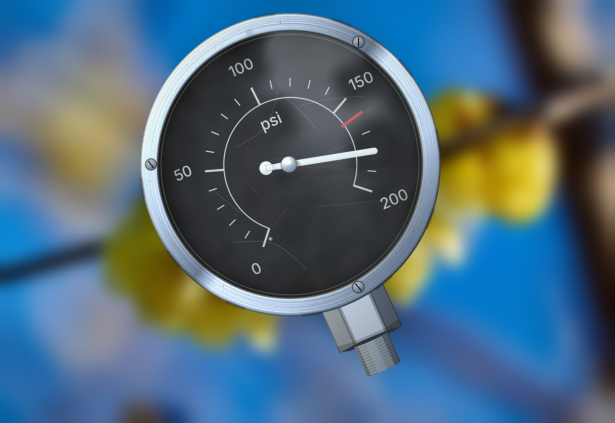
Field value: 180 psi
